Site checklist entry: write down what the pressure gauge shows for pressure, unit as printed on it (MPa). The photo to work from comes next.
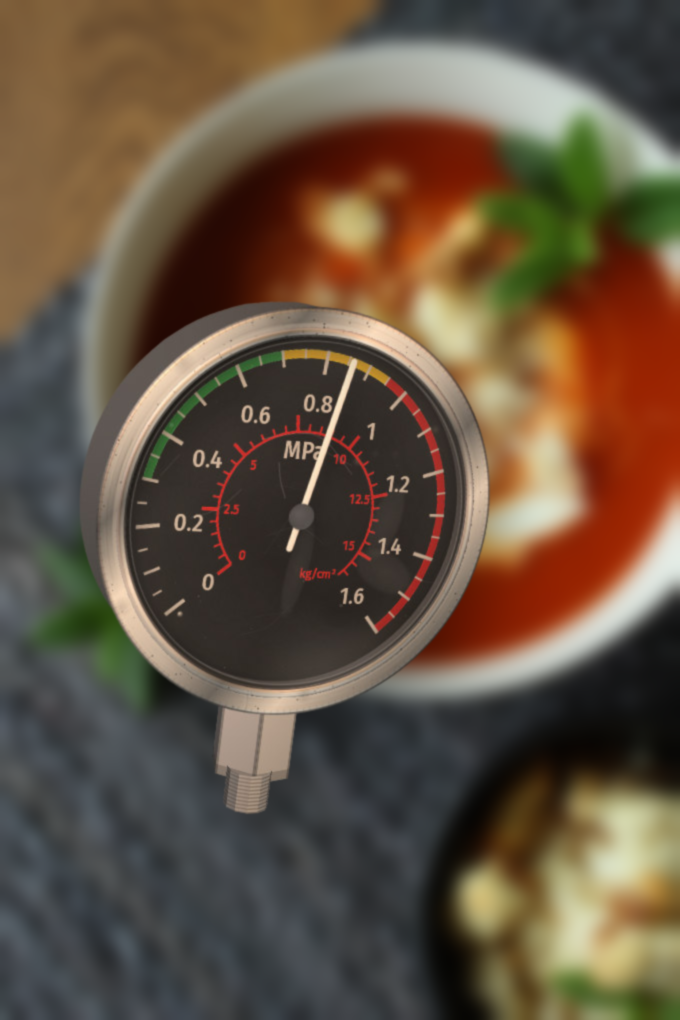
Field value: 0.85 MPa
